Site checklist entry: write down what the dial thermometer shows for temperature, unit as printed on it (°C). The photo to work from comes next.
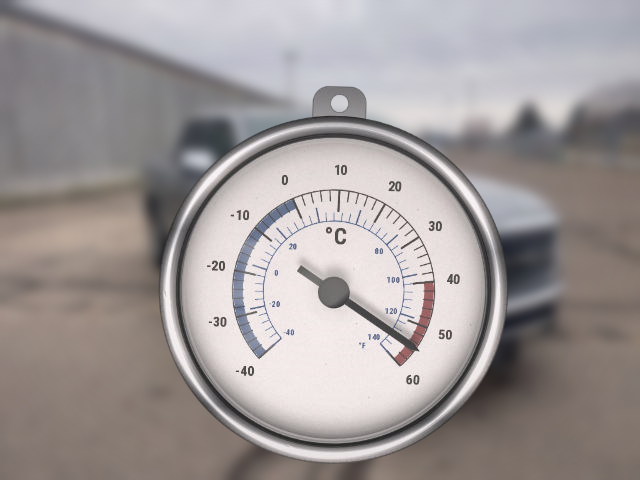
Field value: 55 °C
